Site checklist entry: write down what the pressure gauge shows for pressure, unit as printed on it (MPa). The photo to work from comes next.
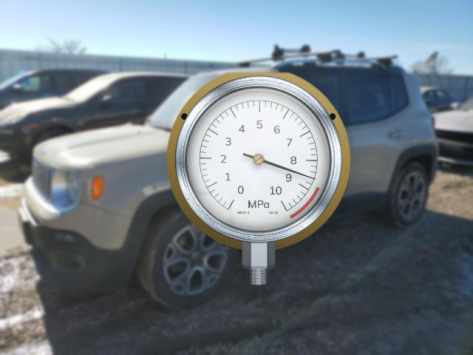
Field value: 8.6 MPa
